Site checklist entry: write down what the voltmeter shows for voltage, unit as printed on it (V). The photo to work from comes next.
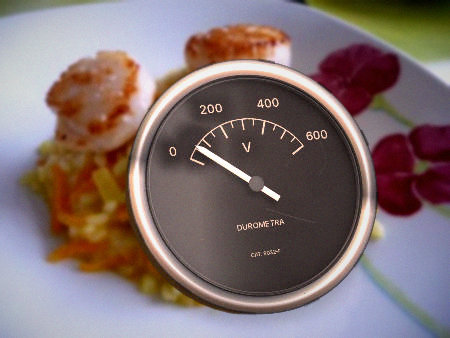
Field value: 50 V
